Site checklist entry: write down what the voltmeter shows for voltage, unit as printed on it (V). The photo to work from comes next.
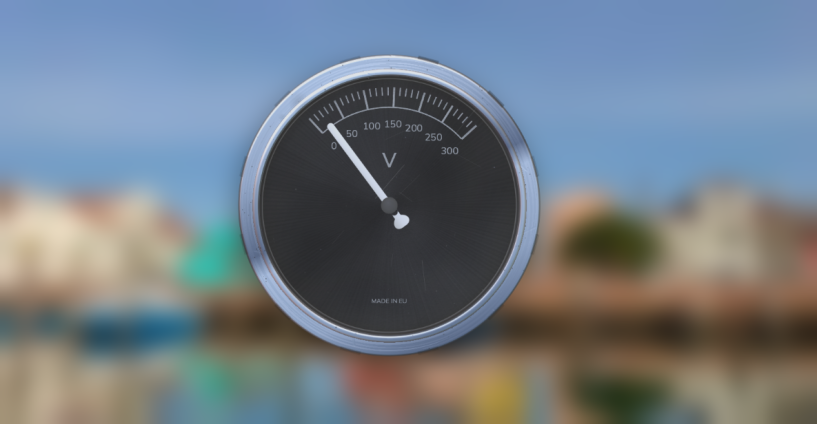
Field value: 20 V
